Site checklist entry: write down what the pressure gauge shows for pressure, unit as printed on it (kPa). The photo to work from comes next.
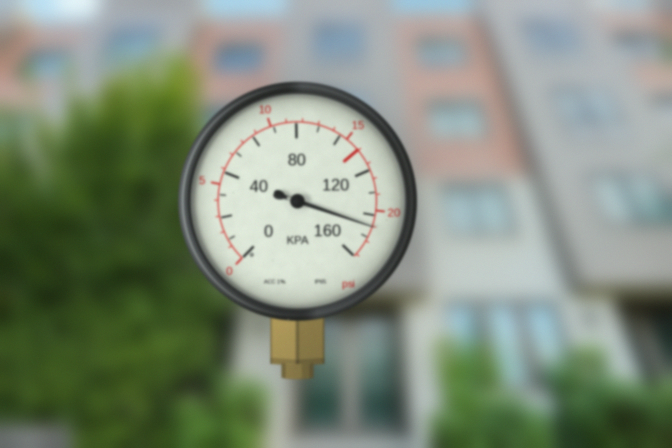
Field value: 145 kPa
